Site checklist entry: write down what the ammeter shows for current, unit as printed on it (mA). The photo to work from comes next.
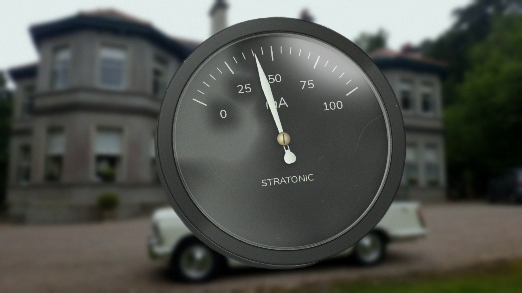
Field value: 40 mA
